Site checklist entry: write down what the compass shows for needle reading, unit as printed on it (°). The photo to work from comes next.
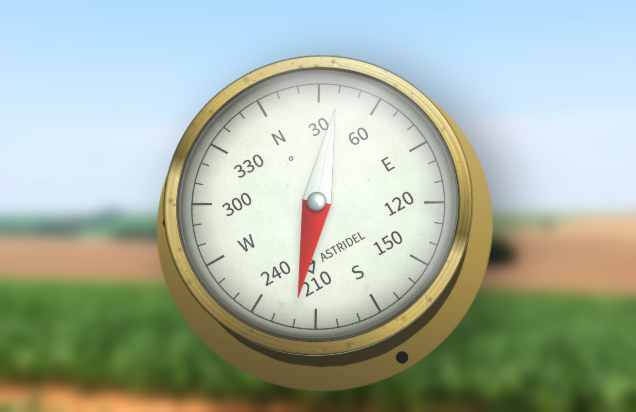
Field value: 220 °
